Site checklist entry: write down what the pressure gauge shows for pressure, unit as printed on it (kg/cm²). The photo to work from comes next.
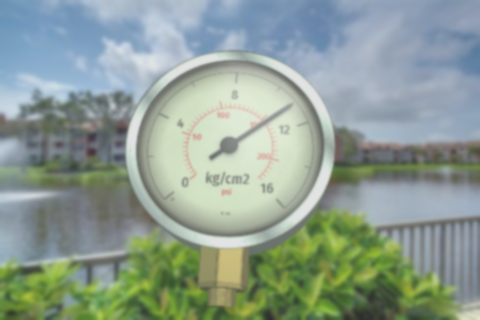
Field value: 11 kg/cm²
